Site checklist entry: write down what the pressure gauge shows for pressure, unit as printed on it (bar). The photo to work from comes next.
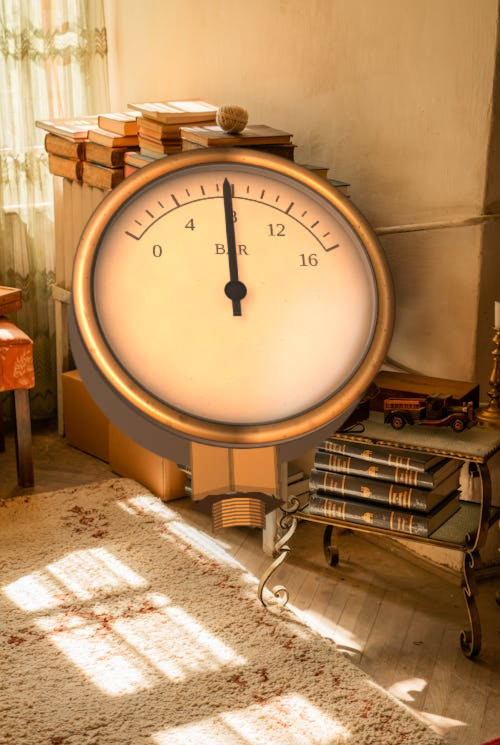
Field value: 7.5 bar
